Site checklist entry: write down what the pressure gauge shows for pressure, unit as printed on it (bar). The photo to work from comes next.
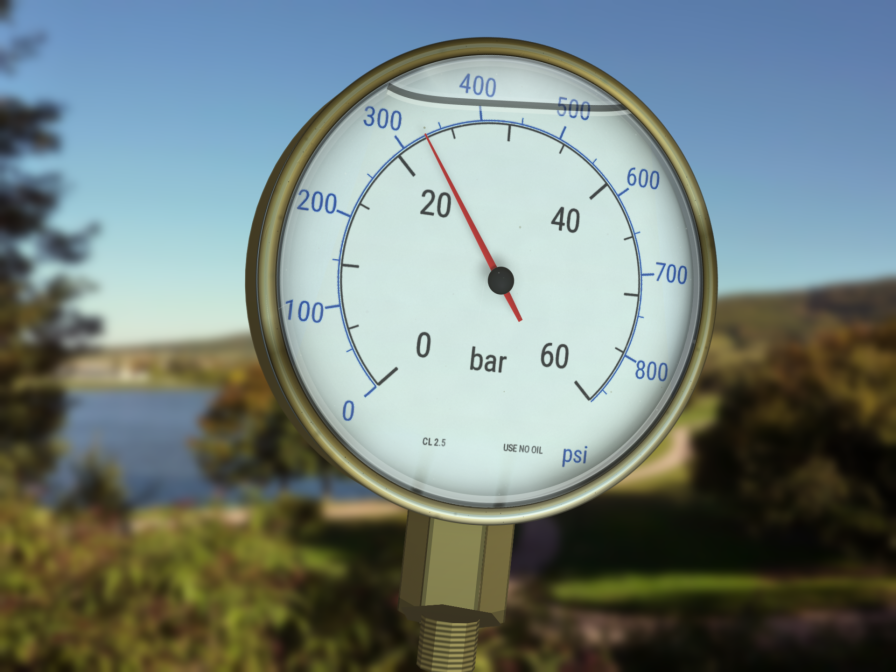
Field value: 22.5 bar
